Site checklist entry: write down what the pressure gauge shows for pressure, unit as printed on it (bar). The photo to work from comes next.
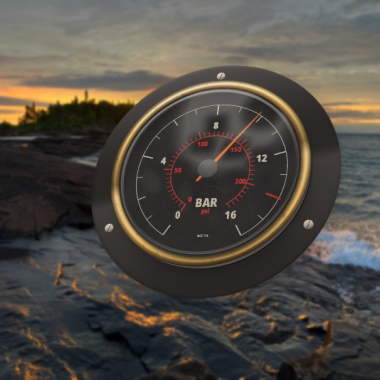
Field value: 10 bar
